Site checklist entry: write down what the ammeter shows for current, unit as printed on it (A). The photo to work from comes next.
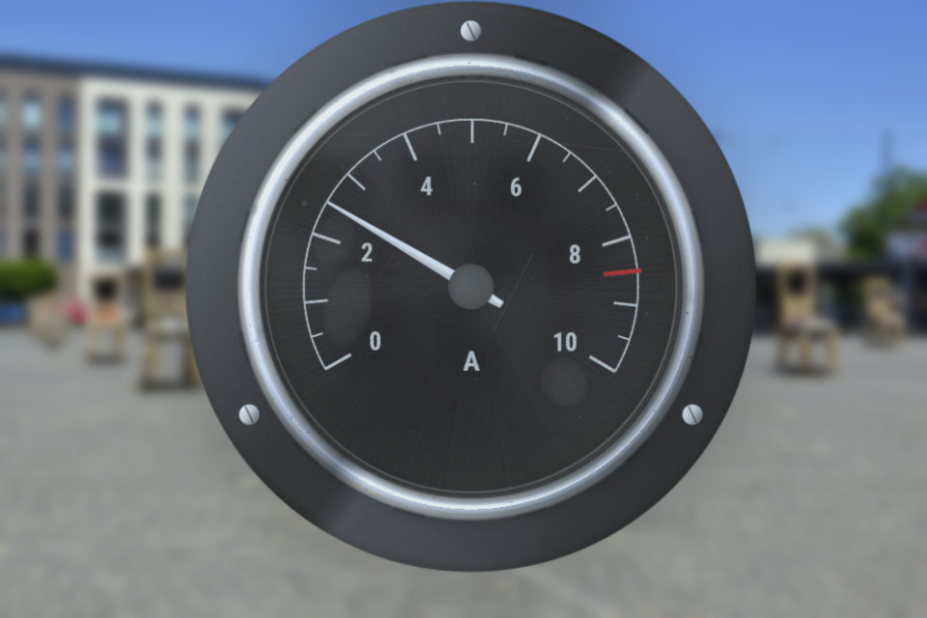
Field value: 2.5 A
